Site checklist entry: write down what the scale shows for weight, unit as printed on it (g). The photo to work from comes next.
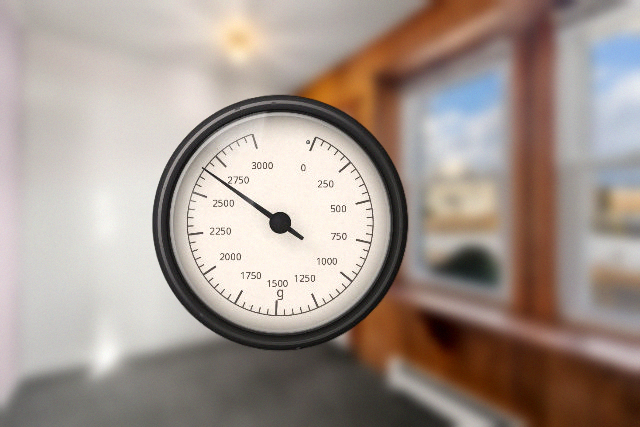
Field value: 2650 g
